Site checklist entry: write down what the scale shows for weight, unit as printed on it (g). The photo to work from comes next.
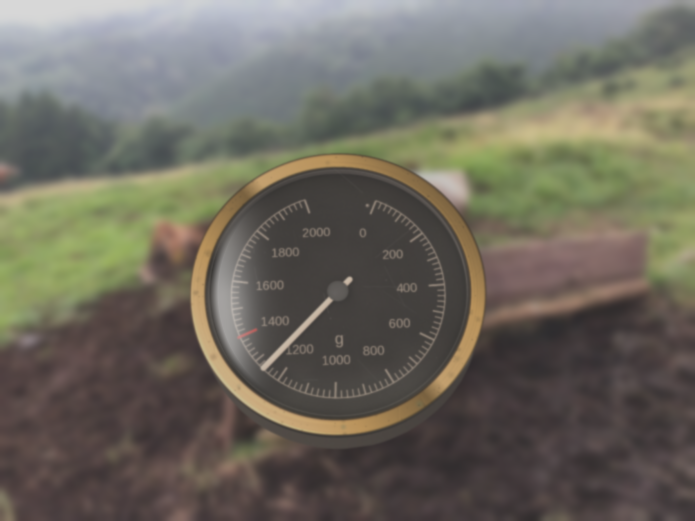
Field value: 1260 g
